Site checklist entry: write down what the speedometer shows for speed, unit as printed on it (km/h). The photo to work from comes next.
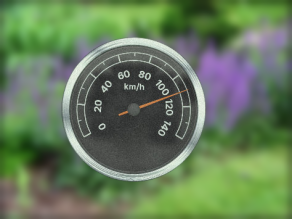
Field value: 110 km/h
